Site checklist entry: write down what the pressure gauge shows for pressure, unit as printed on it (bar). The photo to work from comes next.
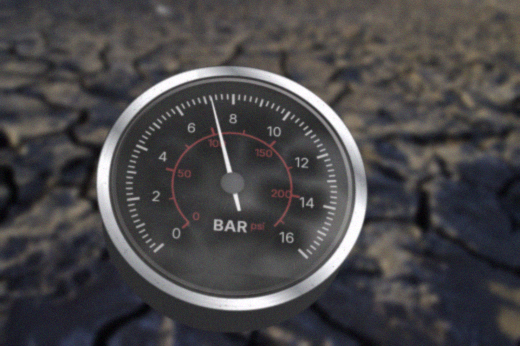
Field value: 7.2 bar
